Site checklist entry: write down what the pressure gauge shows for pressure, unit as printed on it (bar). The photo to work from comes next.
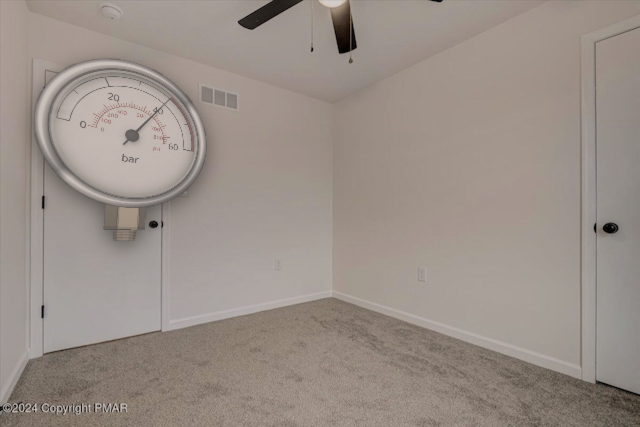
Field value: 40 bar
